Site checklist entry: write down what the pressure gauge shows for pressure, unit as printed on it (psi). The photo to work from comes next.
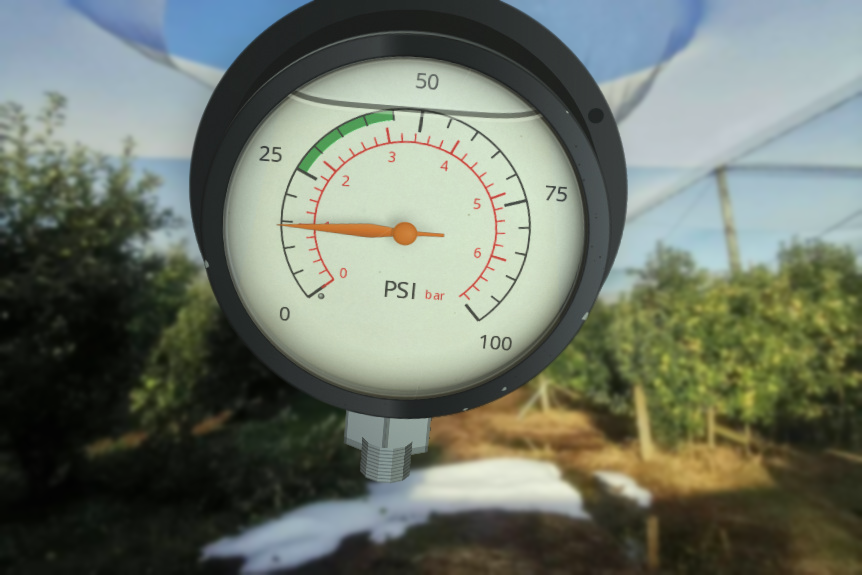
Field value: 15 psi
